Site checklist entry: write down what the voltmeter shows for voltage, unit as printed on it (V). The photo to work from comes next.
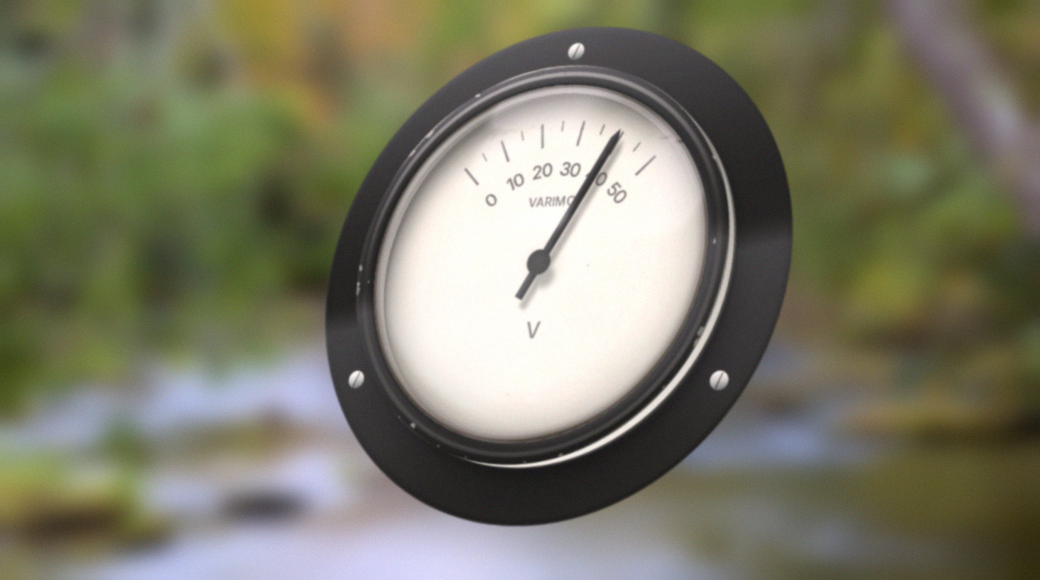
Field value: 40 V
